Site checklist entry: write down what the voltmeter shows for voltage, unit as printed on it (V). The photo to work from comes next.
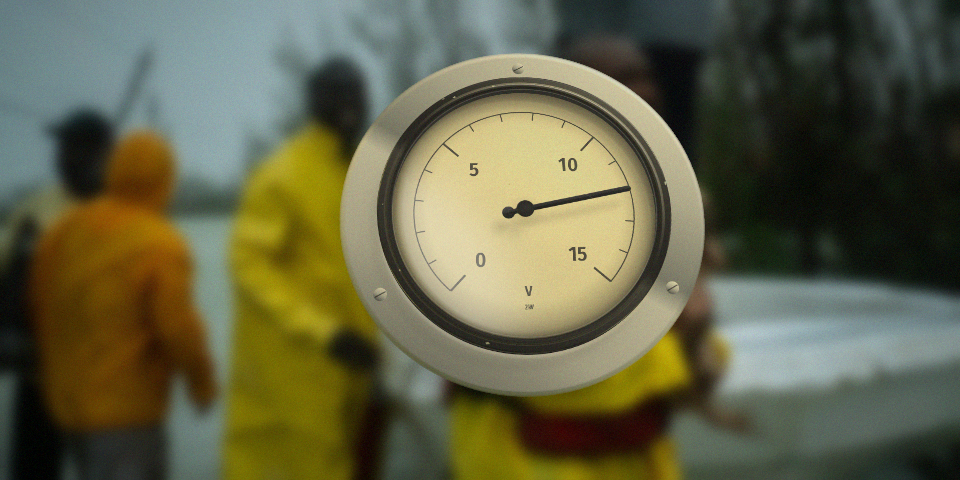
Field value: 12 V
